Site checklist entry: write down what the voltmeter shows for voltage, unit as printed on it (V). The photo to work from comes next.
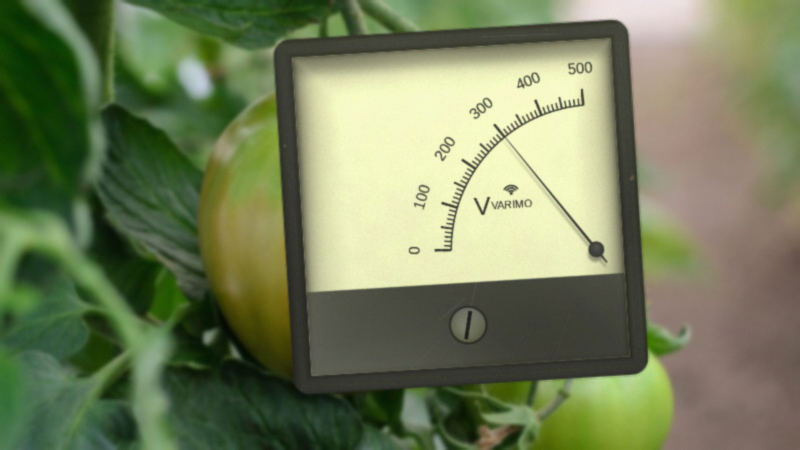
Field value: 300 V
